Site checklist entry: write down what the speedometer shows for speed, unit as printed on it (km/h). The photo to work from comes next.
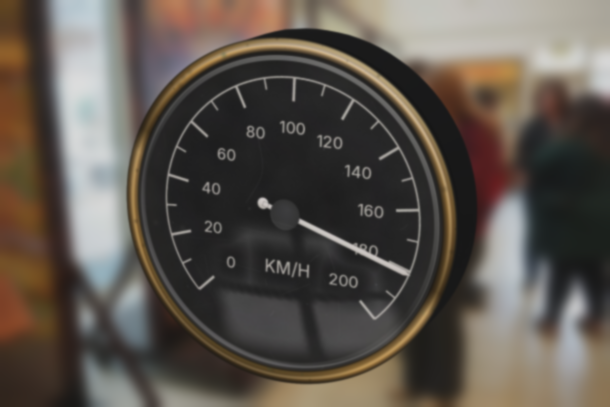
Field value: 180 km/h
